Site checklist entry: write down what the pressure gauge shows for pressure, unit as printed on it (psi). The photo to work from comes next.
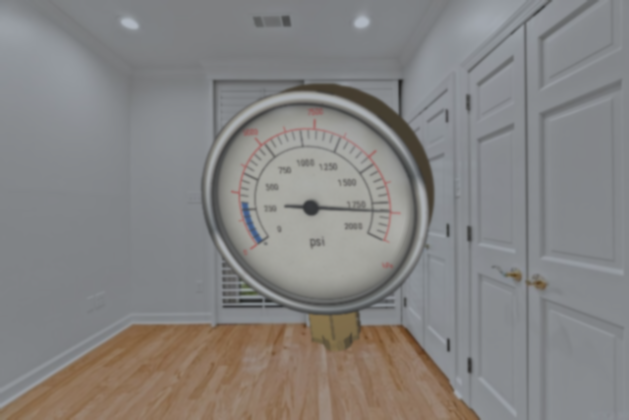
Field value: 1800 psi
